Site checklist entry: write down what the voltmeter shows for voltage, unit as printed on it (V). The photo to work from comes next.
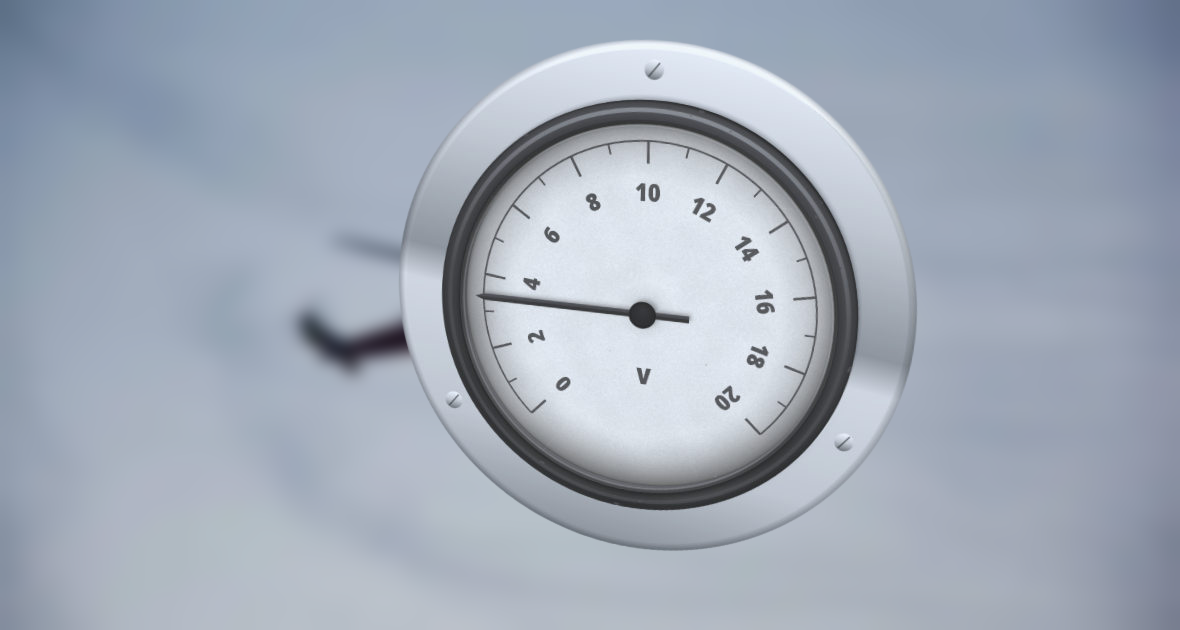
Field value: 3.5 V
